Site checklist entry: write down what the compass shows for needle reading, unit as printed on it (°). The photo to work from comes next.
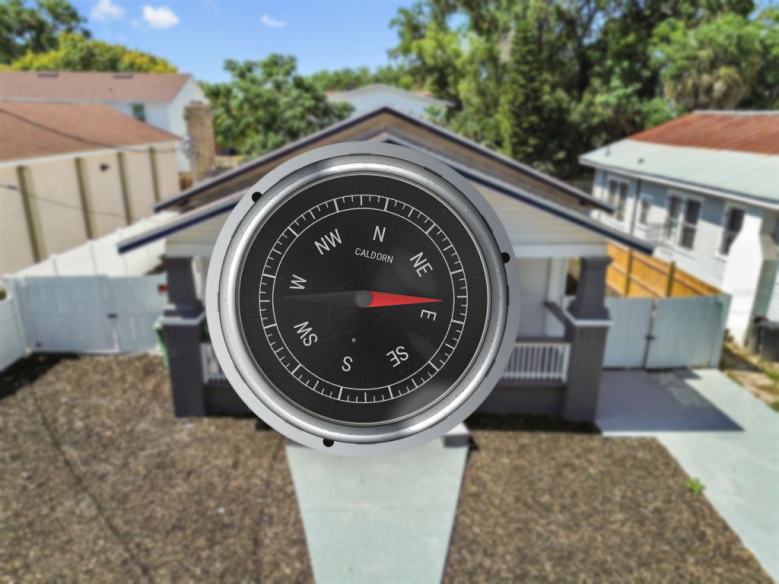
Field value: 77.5 °
